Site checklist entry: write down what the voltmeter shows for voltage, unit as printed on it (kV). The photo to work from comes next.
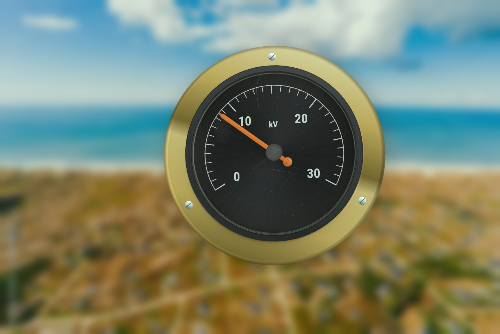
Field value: 8.5 kV
